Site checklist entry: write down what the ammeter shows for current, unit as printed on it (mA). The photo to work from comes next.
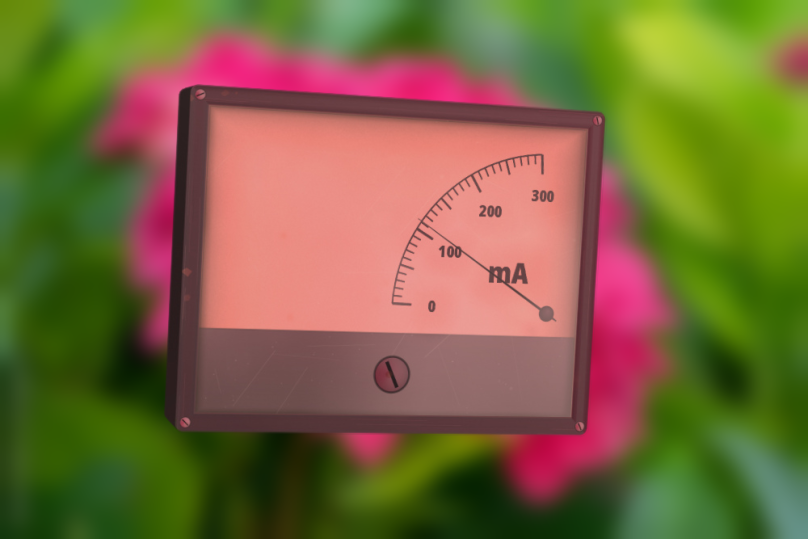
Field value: 110 mA
